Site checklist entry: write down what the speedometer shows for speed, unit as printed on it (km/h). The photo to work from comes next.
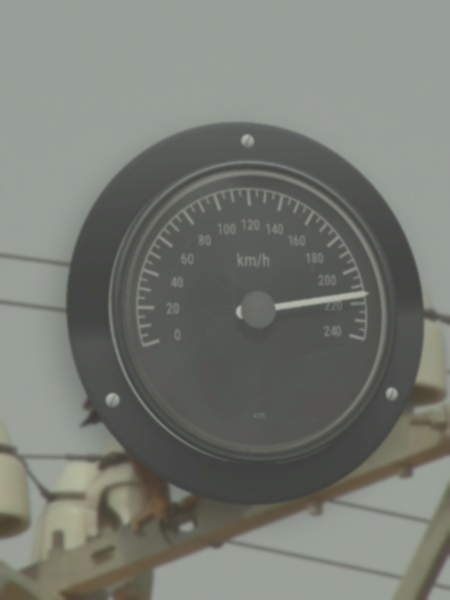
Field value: 215 km/h
